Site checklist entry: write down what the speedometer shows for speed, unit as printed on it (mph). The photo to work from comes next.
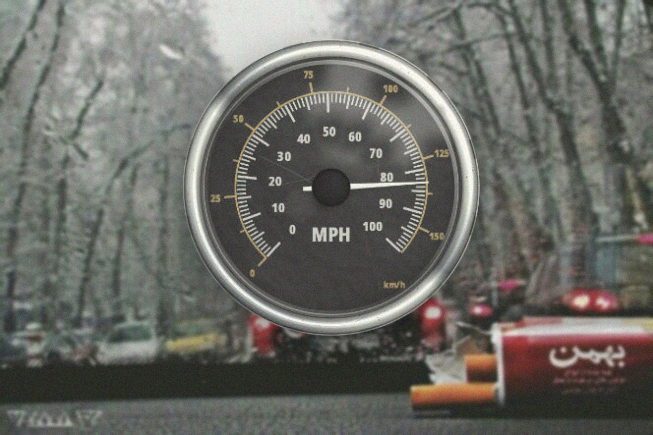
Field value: 83 mph
